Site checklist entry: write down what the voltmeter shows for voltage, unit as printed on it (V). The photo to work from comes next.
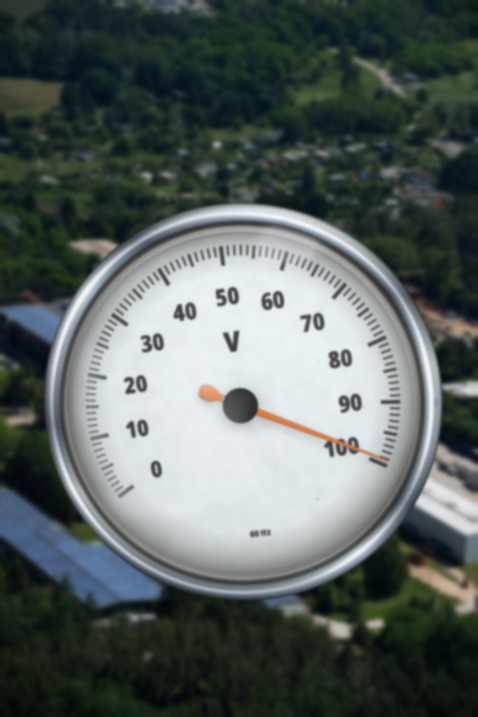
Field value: 99 V
